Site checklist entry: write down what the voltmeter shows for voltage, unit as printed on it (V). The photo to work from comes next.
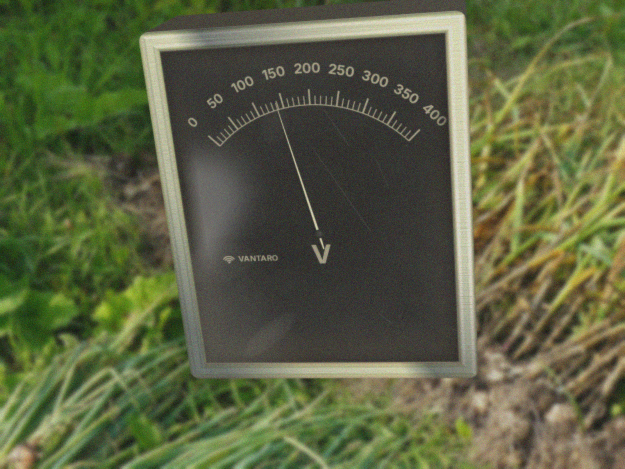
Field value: 140 V
